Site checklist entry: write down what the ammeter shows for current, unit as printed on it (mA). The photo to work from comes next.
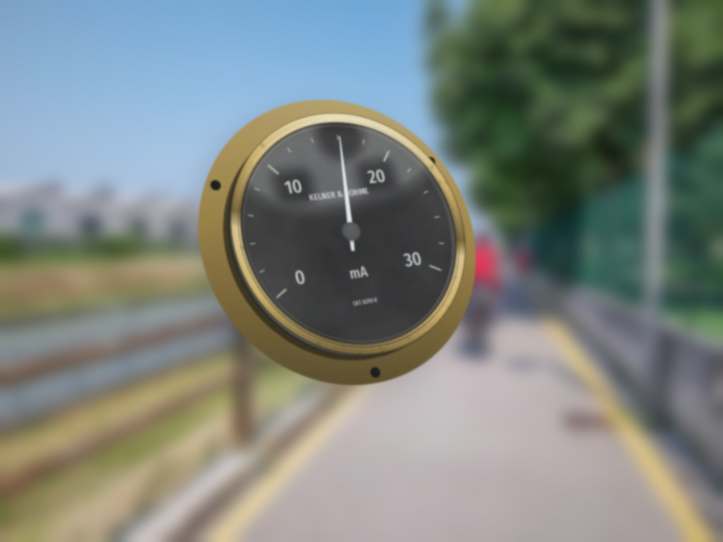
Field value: 16 mA
